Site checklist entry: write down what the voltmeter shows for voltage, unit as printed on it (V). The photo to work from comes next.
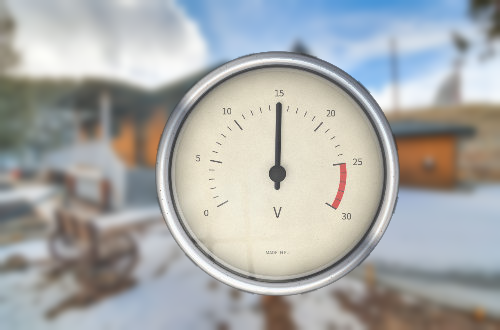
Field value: 15 V
